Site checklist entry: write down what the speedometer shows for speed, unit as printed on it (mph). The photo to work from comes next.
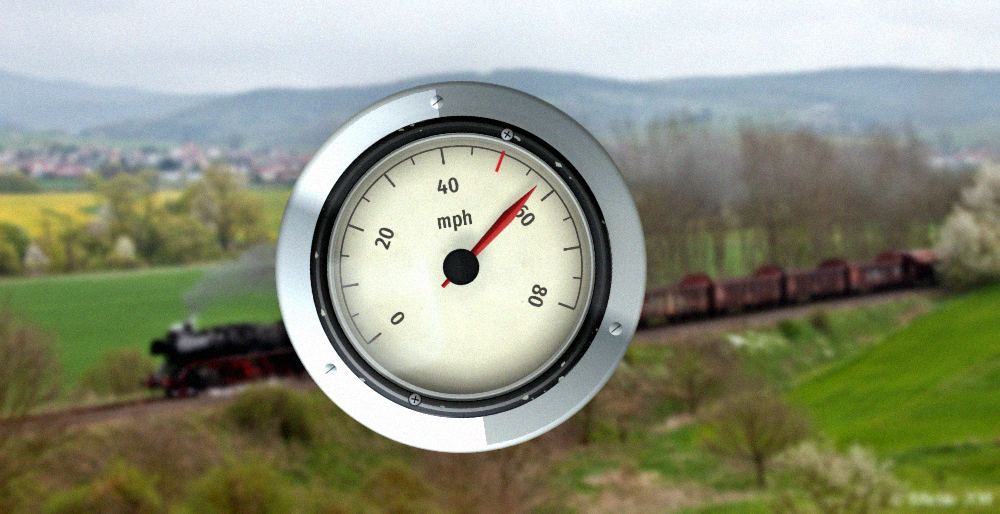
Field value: 57.5 mph
